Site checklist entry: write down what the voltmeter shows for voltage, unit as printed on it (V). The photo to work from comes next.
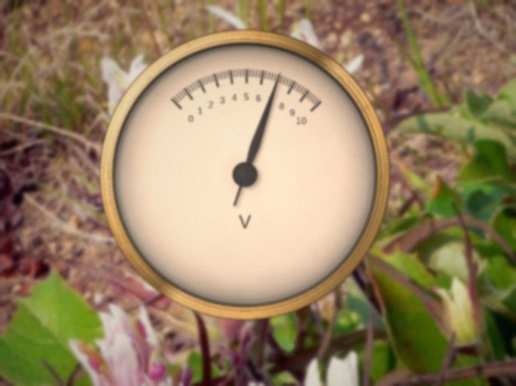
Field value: 7 V
